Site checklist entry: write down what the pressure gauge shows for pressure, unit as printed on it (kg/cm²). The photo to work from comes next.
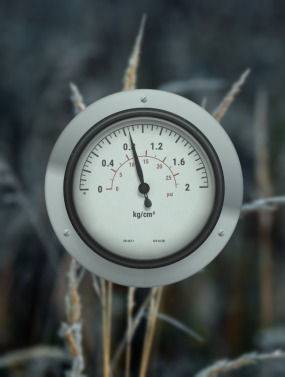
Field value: 0.85 kg/cm²
